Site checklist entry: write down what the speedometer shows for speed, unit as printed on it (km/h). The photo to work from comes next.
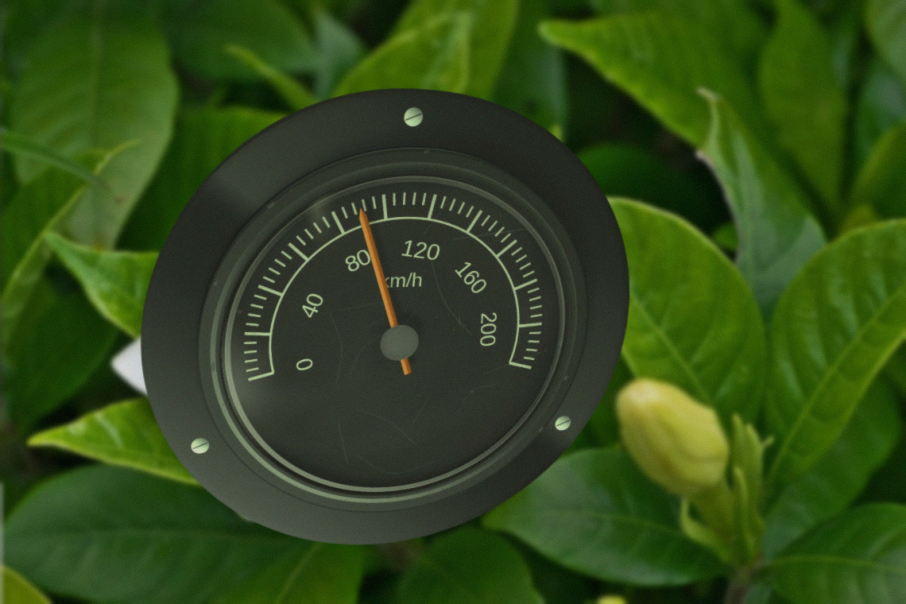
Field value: 90 km/h
